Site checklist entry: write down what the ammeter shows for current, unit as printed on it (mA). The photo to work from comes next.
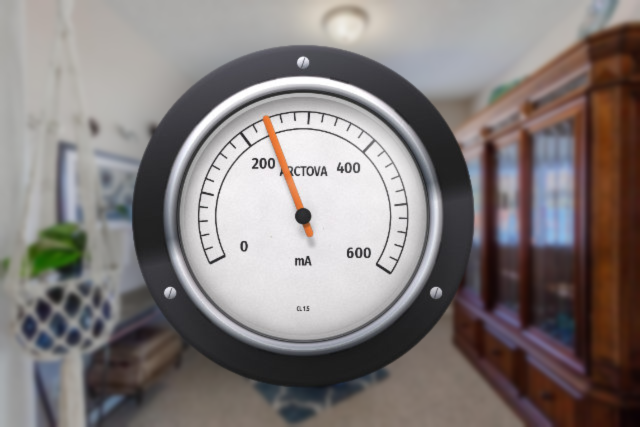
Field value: 240 mA
